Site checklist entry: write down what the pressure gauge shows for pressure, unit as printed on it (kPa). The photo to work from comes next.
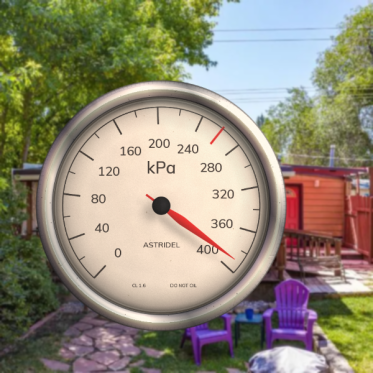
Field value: 390 kPa
